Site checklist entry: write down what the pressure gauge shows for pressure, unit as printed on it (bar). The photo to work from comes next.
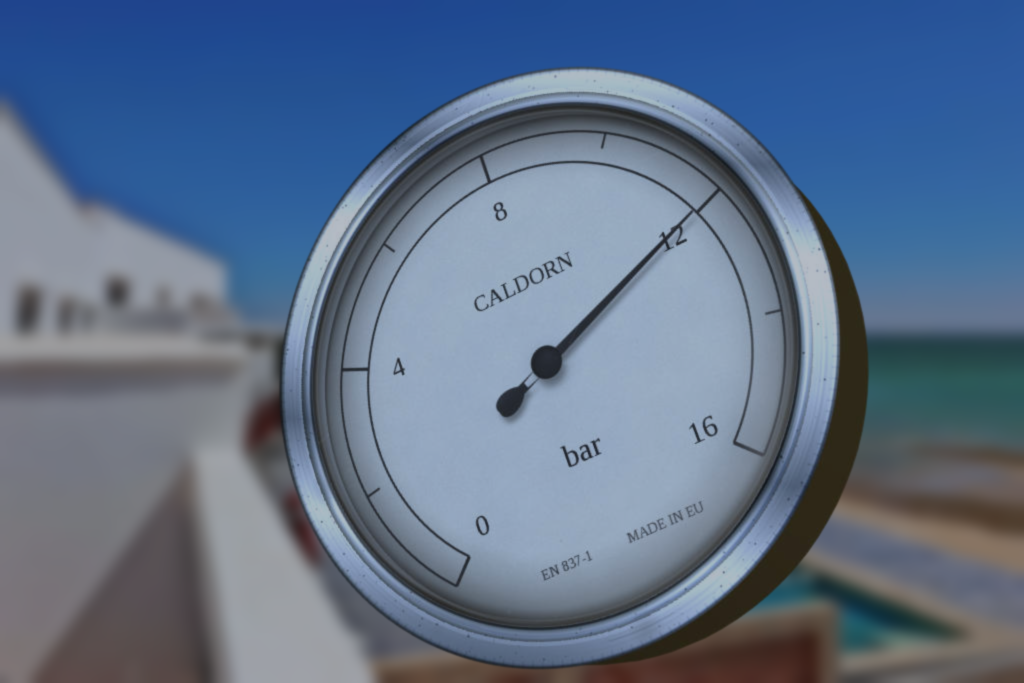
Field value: 12 bar
